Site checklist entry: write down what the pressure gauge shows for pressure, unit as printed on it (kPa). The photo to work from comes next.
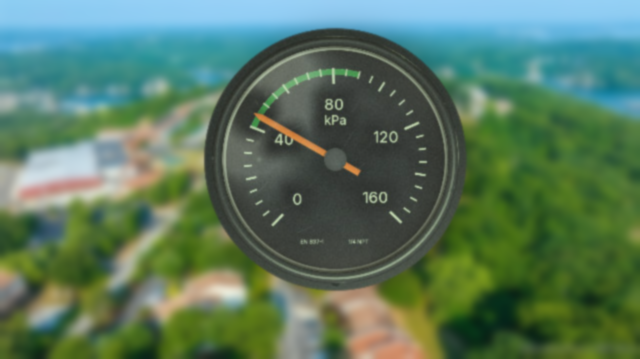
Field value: 45 kPa
